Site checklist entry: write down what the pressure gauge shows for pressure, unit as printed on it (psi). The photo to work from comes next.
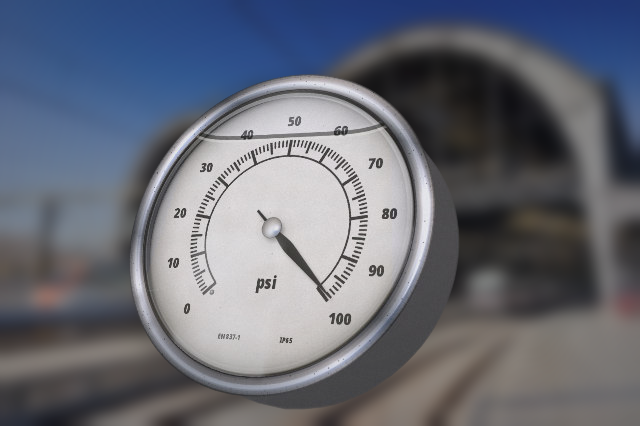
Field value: 99 psi
